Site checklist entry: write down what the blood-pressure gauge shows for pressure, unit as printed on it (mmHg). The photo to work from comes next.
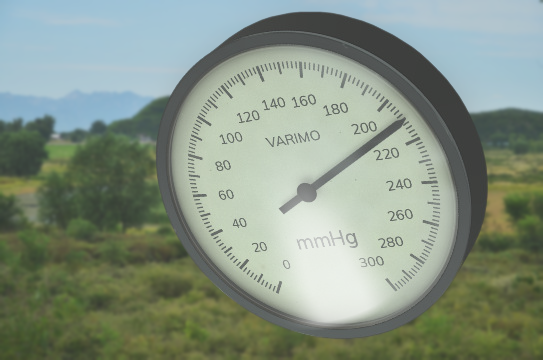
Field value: 210 mmHg
